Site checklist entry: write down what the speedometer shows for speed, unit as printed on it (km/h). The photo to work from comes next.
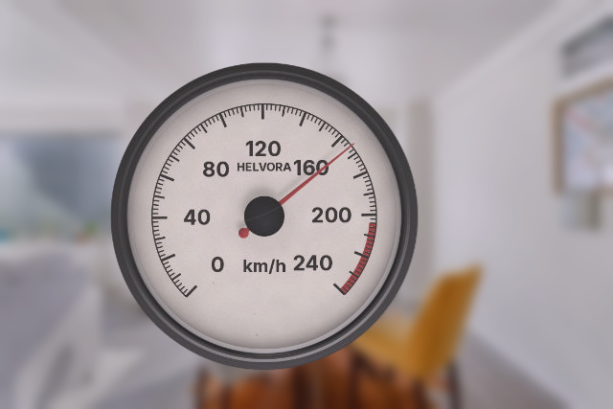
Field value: 166 km/h
